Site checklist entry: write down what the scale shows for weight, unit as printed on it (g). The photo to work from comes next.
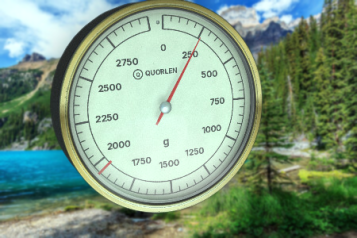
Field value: 250 g
